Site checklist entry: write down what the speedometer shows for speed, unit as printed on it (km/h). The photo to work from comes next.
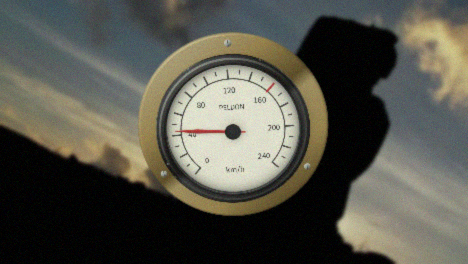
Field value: 45 km/h
